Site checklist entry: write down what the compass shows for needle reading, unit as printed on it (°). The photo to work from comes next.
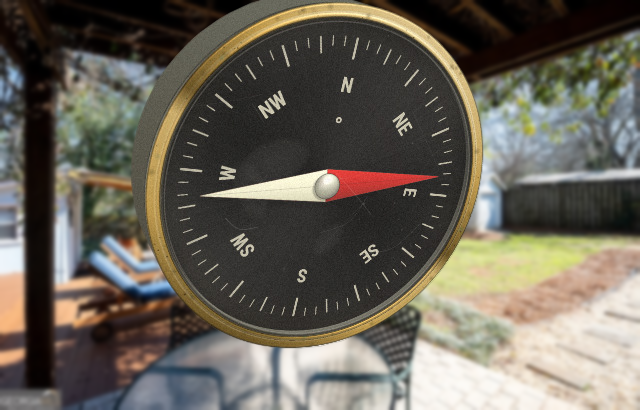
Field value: 80 °
